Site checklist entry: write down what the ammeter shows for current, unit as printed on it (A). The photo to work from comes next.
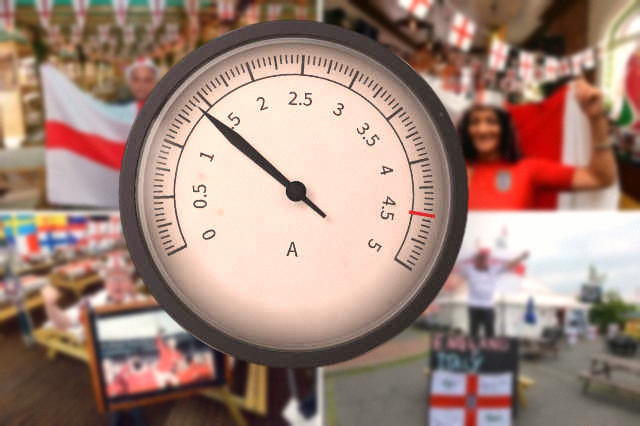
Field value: 1.4 A
